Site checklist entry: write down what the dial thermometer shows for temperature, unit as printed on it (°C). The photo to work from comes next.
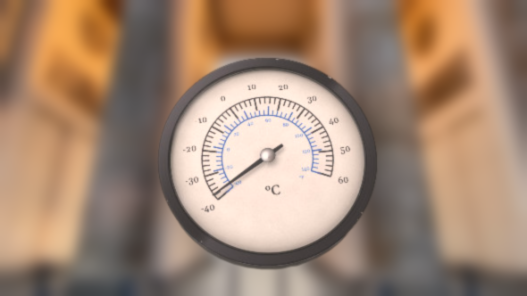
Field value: -38 °C
